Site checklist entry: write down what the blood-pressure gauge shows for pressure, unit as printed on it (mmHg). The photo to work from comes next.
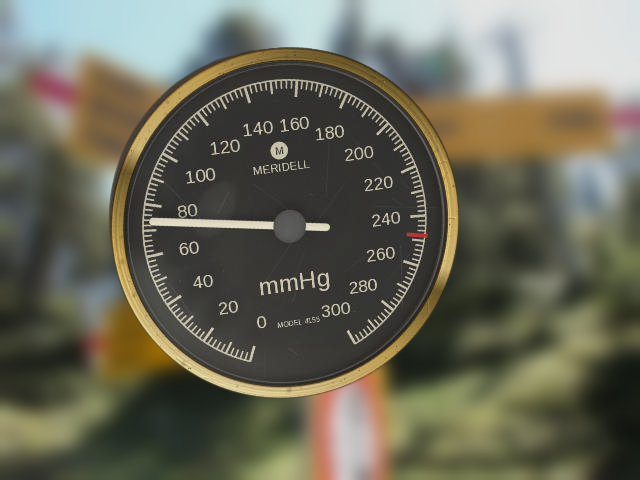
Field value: 74 mmHg
